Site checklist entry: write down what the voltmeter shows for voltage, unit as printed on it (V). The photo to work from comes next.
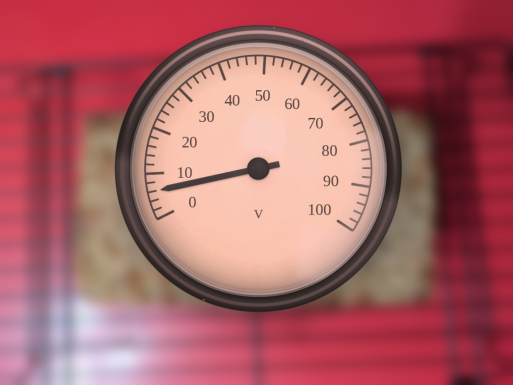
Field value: 6 V
